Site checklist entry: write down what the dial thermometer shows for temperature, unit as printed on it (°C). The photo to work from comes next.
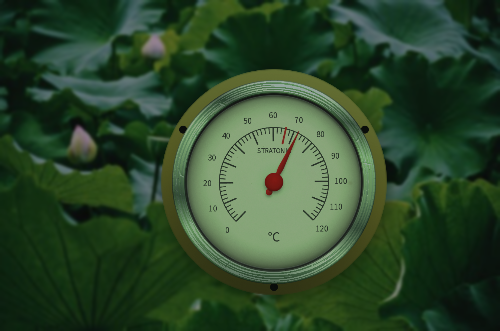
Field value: 72 °C
